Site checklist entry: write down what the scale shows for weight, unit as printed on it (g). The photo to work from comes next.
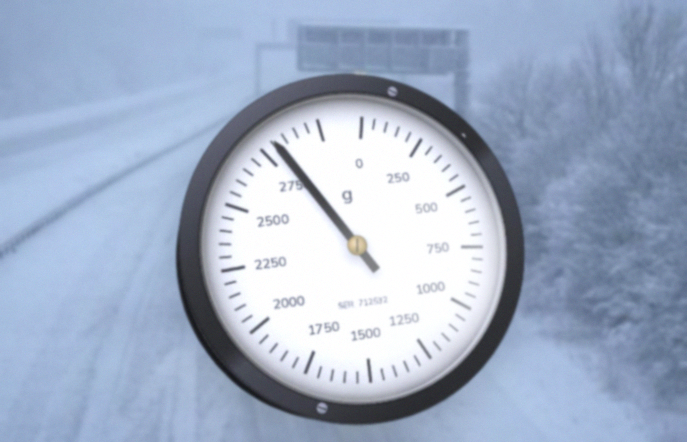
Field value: 2800 g
